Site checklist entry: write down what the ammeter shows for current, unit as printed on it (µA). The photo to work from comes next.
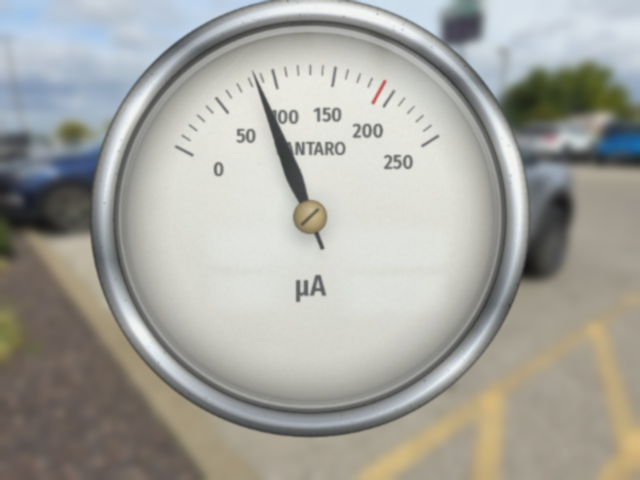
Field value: 85 µA
